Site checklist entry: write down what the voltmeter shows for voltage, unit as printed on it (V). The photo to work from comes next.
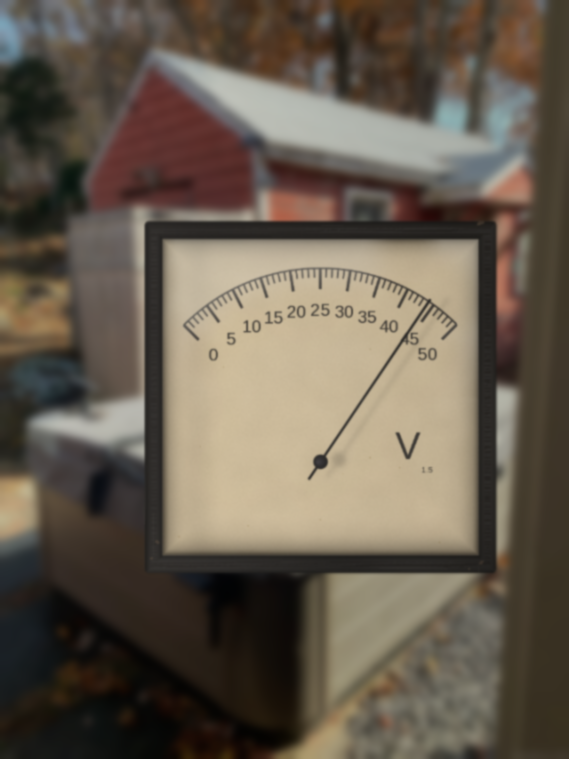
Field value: 44 V
